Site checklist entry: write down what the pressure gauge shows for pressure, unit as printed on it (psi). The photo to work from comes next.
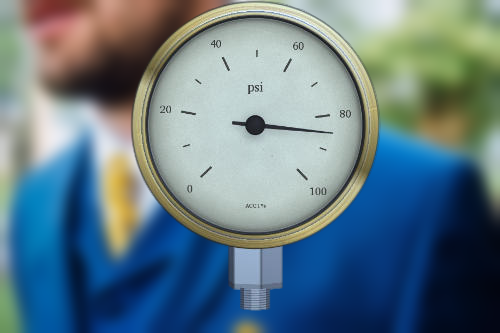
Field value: 85 psi
